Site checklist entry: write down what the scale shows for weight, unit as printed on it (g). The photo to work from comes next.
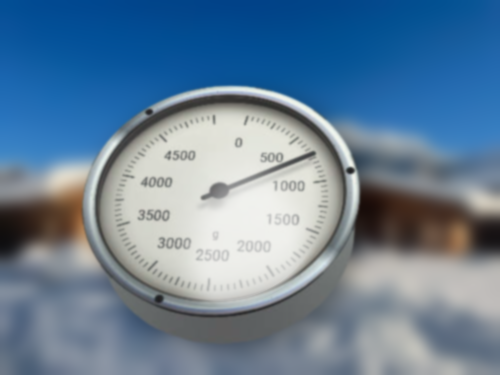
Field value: 750 g
